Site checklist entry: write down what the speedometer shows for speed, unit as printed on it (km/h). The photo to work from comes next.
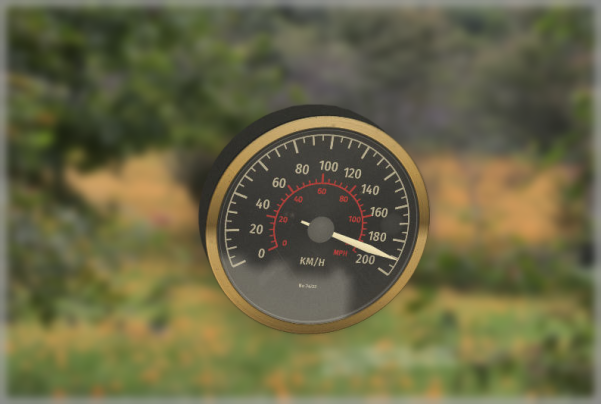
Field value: 190 km/h
